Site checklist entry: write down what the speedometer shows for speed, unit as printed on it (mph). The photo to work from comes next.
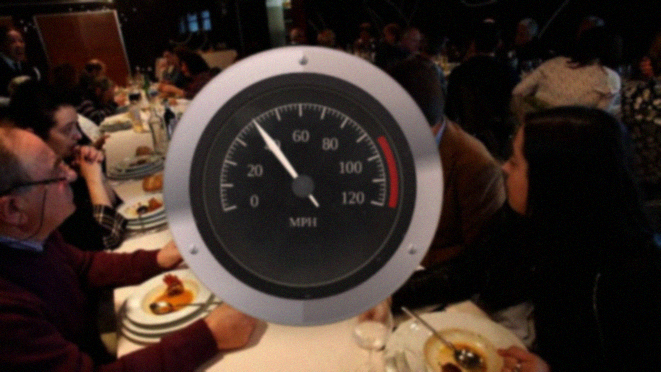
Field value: 40 mph
